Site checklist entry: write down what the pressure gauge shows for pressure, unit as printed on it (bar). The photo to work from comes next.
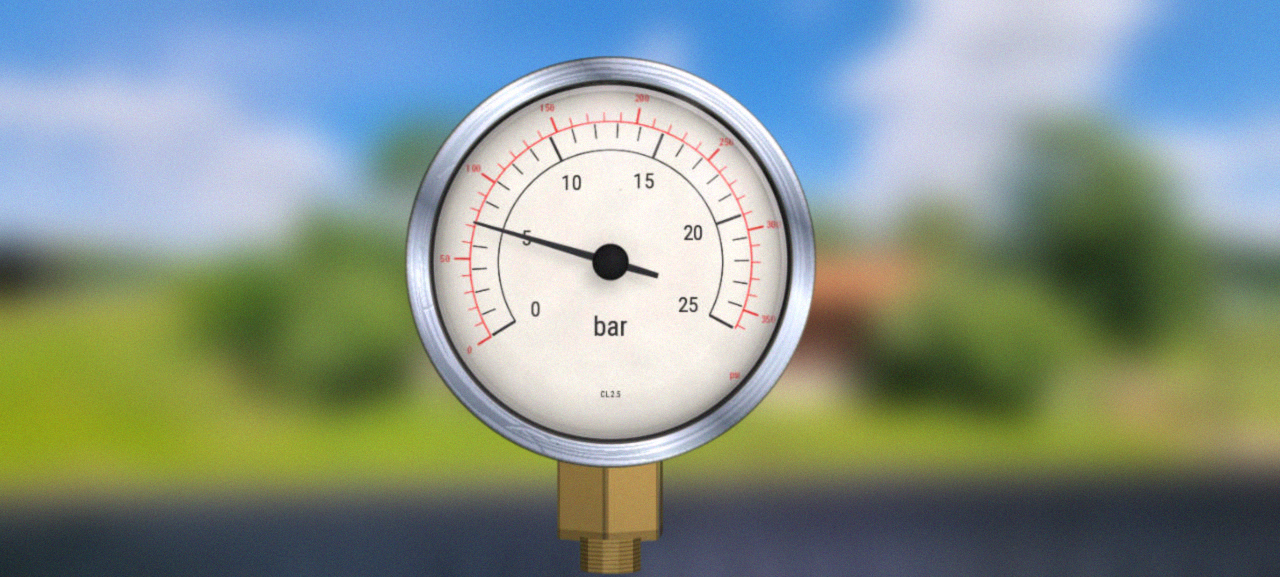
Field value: 5 bar
